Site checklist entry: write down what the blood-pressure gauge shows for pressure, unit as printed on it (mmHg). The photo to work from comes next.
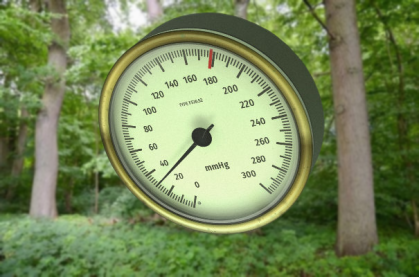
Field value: 30 mmHg
